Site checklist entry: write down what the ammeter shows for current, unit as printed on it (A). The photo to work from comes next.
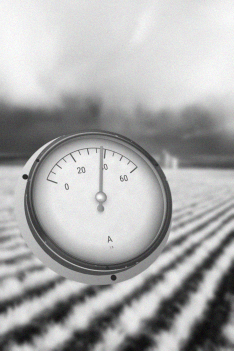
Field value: 37.5 A
